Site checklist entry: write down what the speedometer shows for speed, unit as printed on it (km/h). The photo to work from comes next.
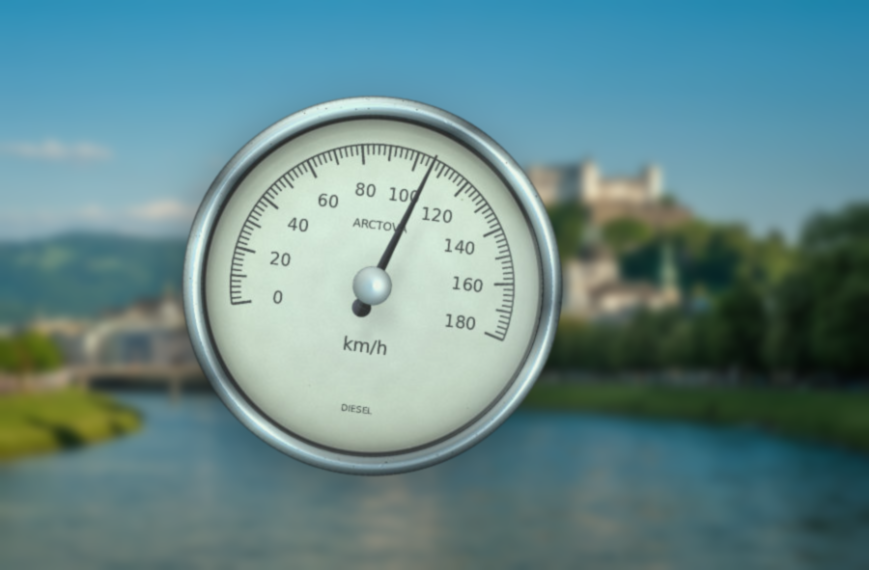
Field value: 106 km/h
